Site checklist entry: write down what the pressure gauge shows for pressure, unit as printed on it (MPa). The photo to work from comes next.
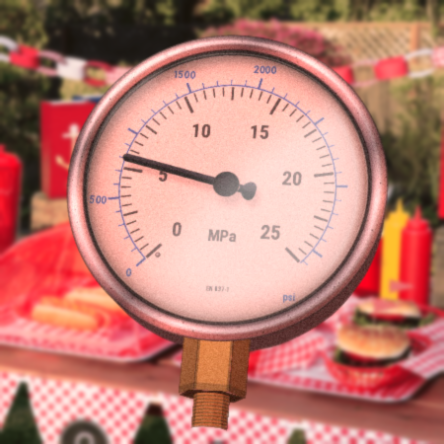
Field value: 5.5 MPa
